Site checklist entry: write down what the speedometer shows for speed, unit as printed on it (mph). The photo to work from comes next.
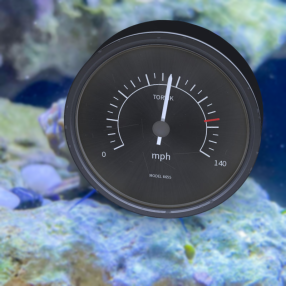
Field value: 75 mph
